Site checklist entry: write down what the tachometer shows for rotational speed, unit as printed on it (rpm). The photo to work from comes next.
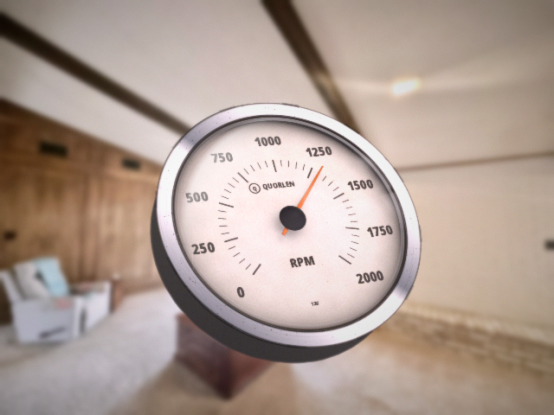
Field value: 1300 rpm
